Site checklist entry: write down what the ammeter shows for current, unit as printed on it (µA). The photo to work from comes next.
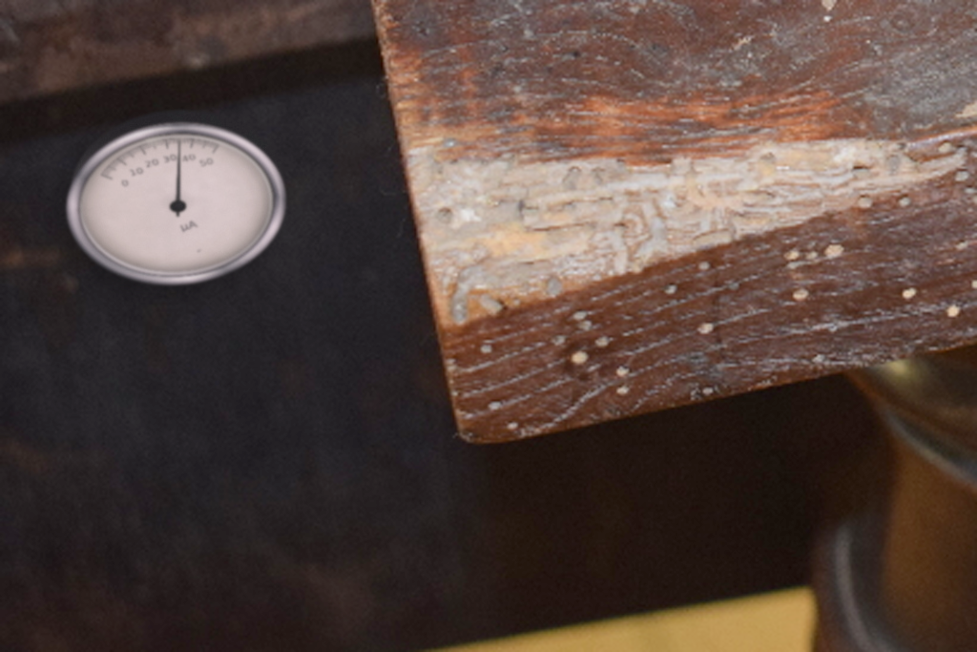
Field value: 35 µA
